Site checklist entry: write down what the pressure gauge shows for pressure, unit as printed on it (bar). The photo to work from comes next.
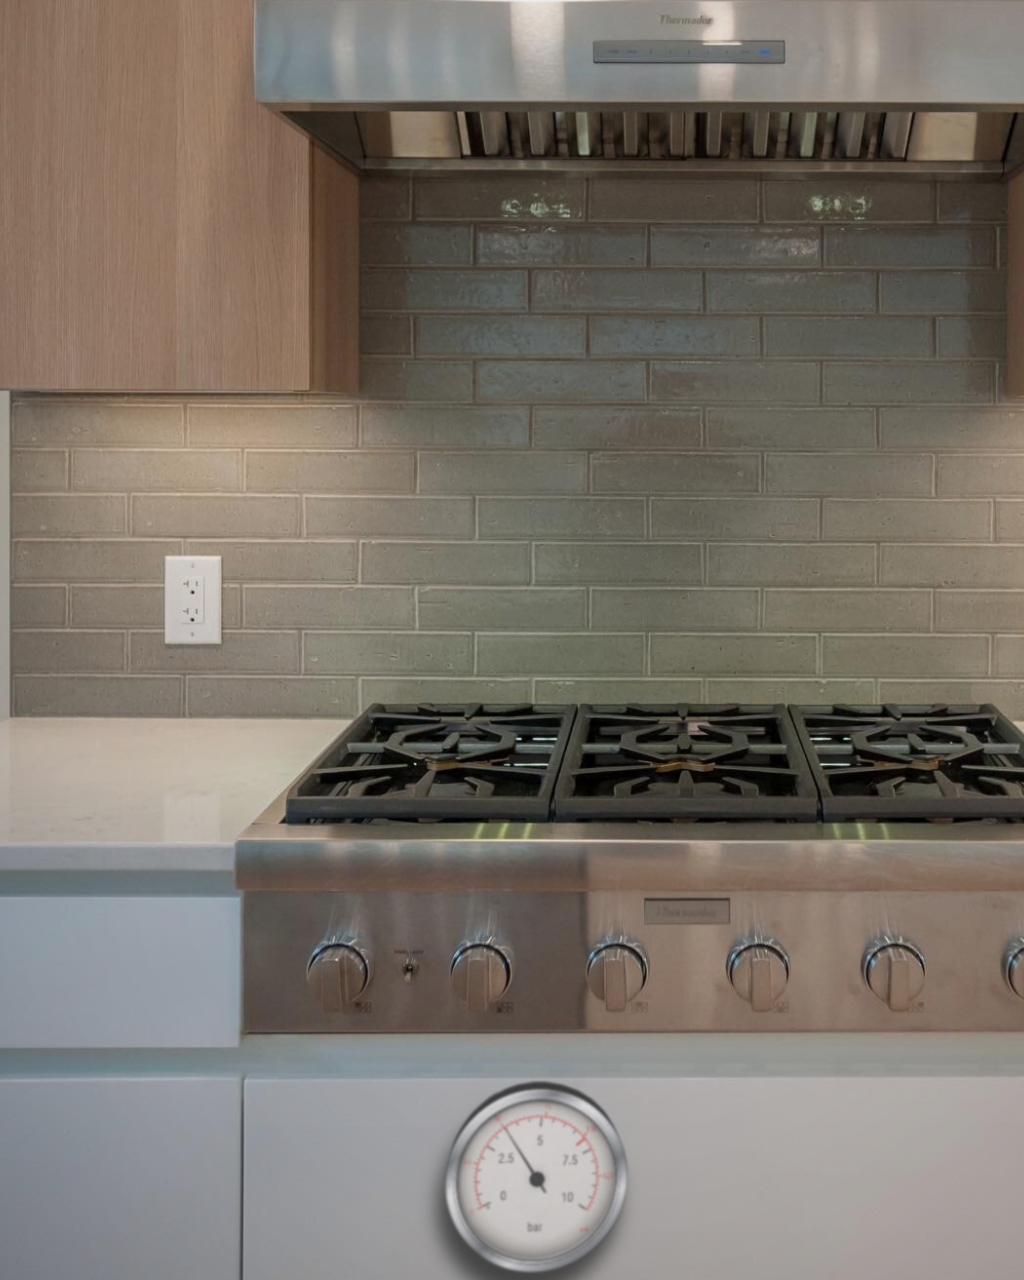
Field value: 3.5 bar
